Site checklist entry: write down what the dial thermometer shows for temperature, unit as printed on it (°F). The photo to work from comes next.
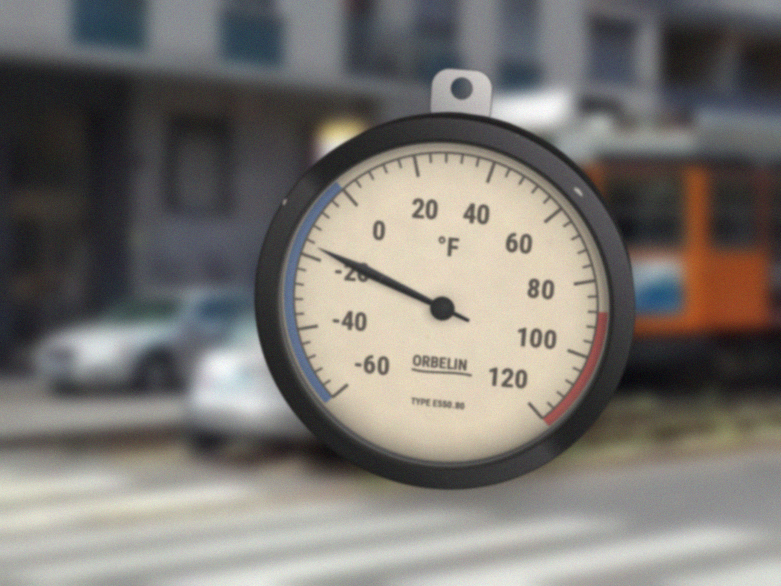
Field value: -16 °F
